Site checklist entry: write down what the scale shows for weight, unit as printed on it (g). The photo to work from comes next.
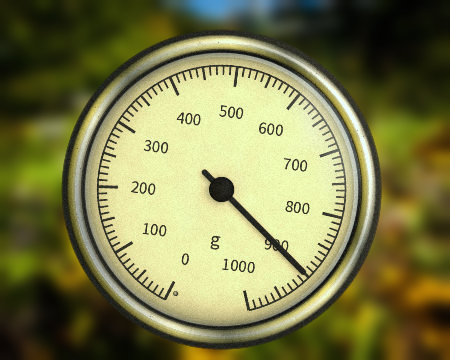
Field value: 900 g
